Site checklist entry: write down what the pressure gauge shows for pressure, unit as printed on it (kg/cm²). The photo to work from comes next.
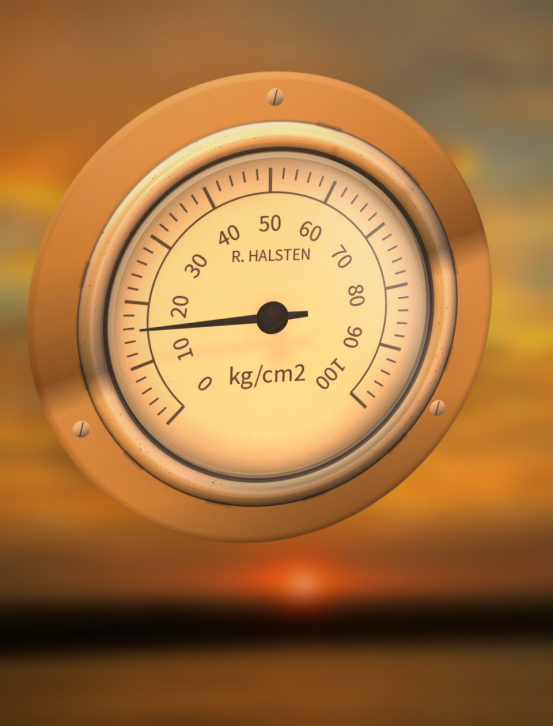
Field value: 16 kg/cm²
